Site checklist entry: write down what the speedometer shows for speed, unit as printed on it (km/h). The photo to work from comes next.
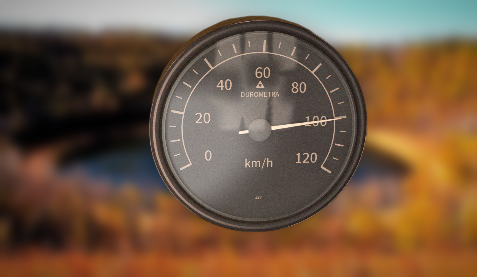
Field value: 100 km/h
